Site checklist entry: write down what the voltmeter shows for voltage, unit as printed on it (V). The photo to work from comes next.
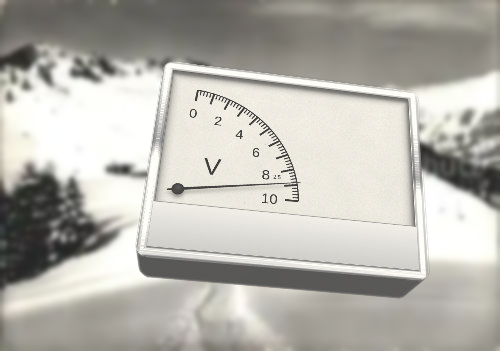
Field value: 9 V
